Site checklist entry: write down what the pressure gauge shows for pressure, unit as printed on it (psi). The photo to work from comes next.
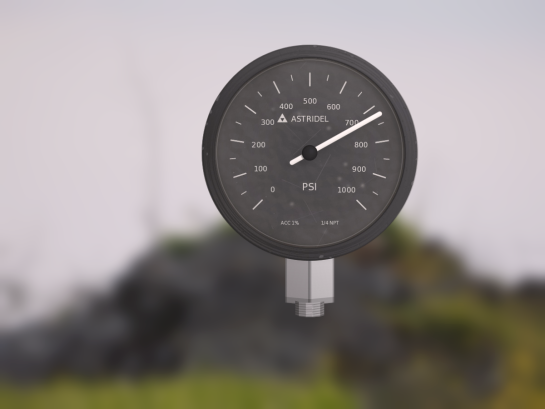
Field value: 725 psi
